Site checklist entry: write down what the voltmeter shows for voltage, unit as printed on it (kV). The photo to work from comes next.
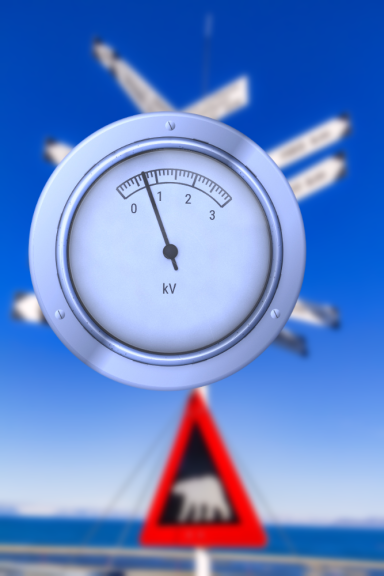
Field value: 0.7 kV
